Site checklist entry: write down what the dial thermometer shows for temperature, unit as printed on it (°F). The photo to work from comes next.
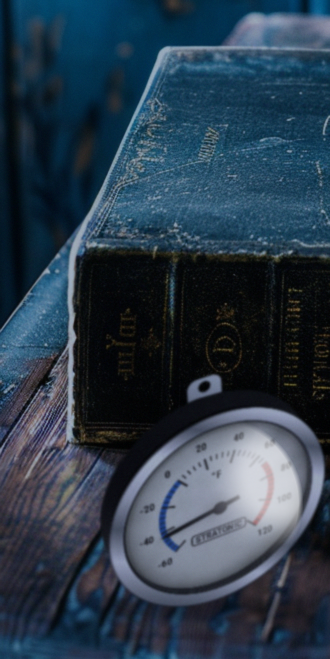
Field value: -40 °F
